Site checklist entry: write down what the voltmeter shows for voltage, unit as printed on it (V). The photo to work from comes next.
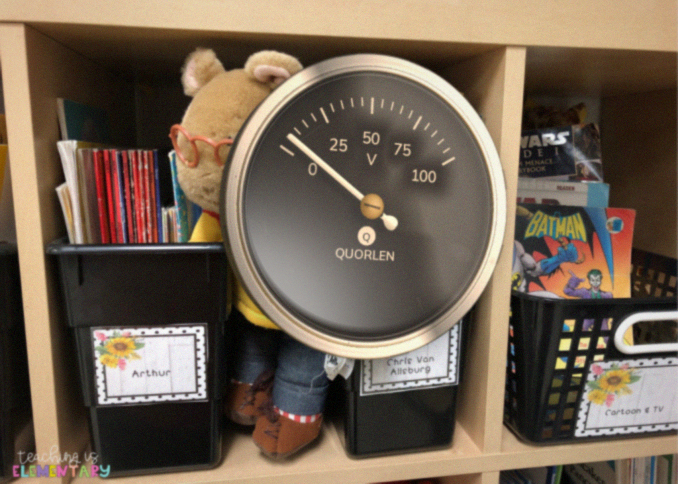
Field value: 5 V
